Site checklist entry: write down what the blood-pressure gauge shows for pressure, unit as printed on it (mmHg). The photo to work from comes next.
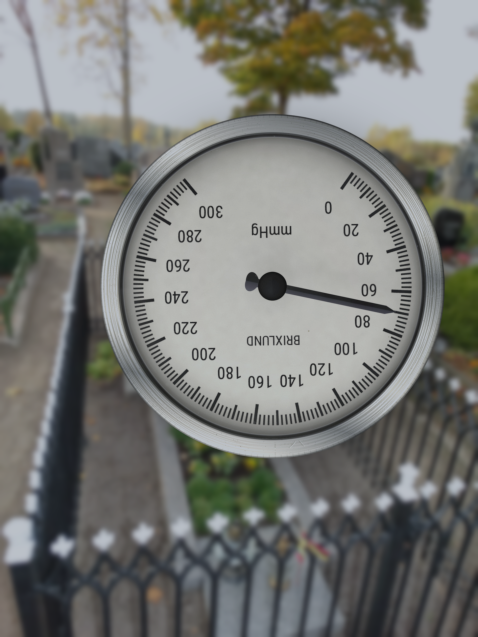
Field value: 70 mmHg
